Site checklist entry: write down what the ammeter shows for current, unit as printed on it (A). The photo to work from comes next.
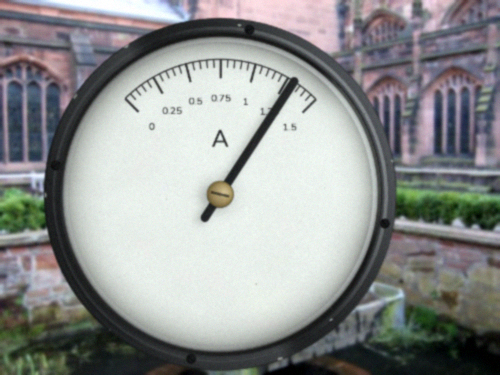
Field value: 1.3 A
